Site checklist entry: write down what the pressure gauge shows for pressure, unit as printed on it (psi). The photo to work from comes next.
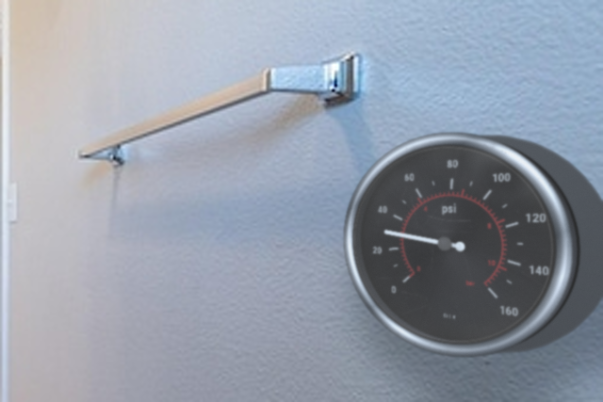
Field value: 30 psi
